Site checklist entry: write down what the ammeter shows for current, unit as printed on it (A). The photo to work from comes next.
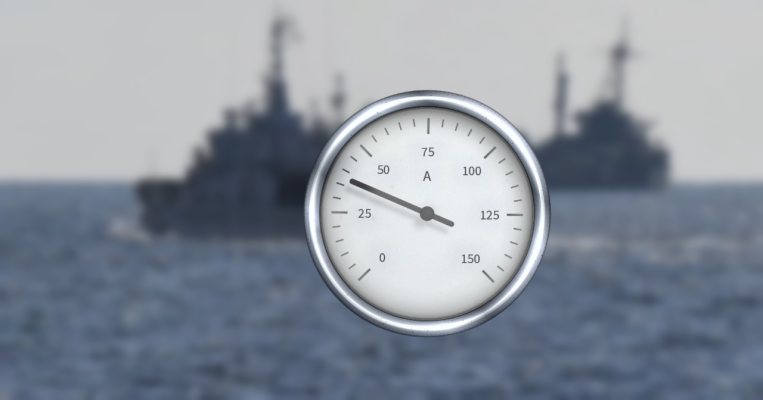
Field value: 37.5 A
